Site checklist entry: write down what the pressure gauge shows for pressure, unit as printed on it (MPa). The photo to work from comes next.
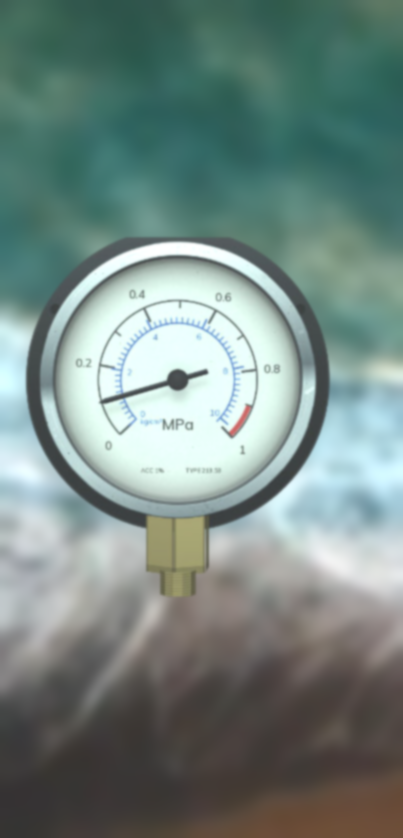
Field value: 0.1 MPa
